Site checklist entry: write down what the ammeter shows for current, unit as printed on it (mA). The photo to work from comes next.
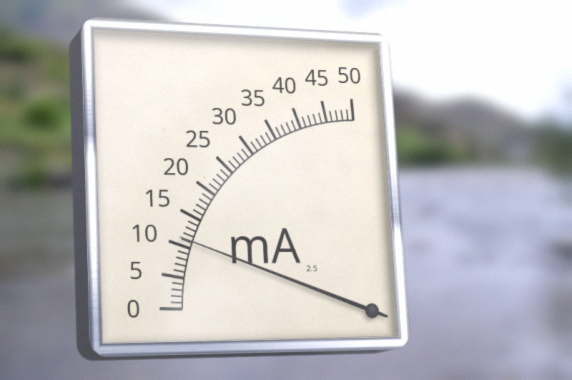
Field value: 11 mA
